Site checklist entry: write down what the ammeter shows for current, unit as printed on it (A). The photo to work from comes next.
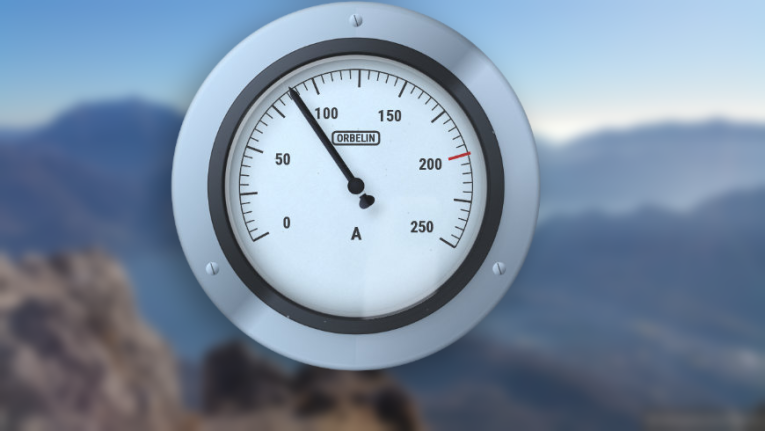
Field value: 87.5 A
